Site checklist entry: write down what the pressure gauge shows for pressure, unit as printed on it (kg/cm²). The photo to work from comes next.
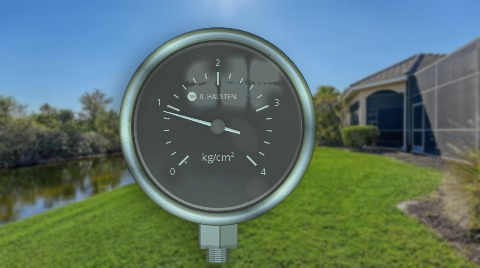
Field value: 0.9 kg/cm²
